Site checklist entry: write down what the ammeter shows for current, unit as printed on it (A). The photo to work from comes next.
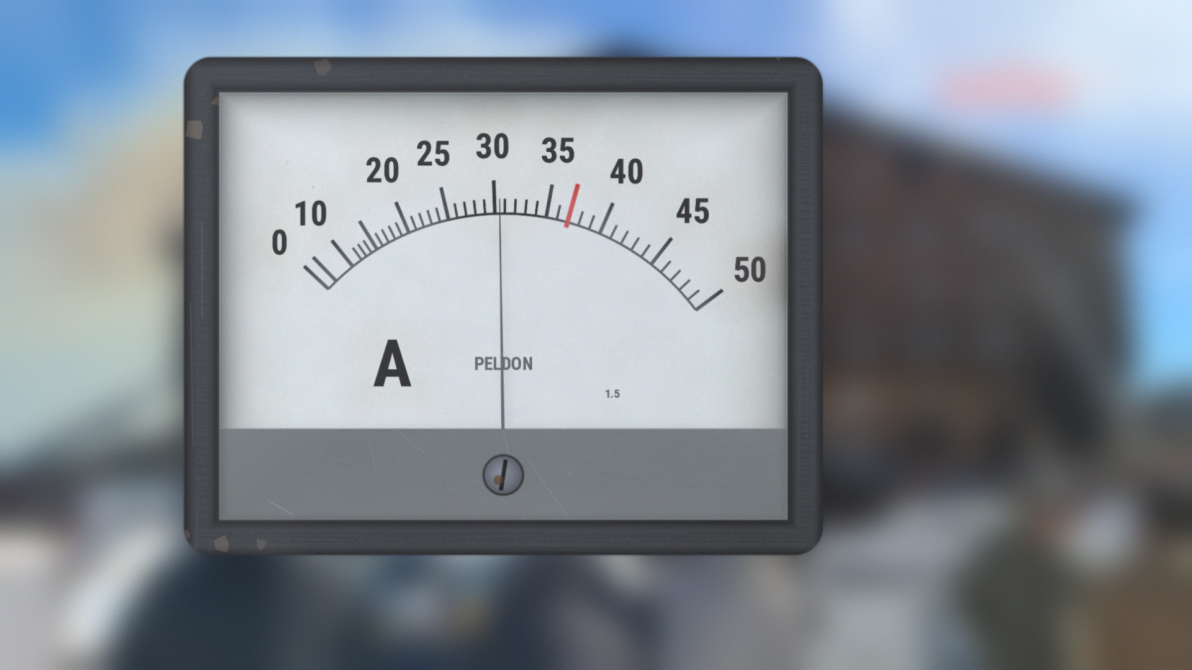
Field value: 30.5 A
